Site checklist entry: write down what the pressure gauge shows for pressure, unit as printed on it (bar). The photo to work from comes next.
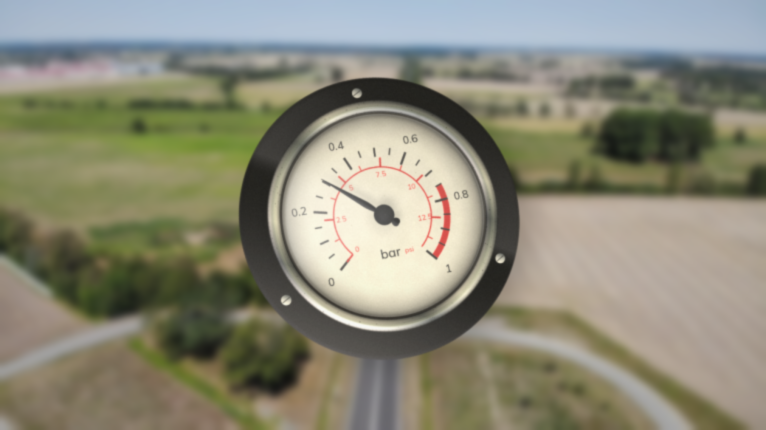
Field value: 0.3 bar
